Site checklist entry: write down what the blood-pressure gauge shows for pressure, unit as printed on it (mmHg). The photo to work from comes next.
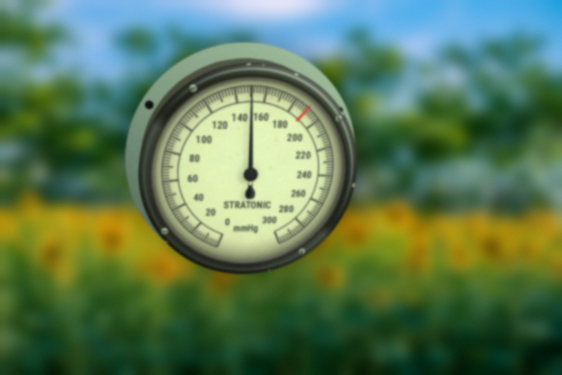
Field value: 150 mmHg
